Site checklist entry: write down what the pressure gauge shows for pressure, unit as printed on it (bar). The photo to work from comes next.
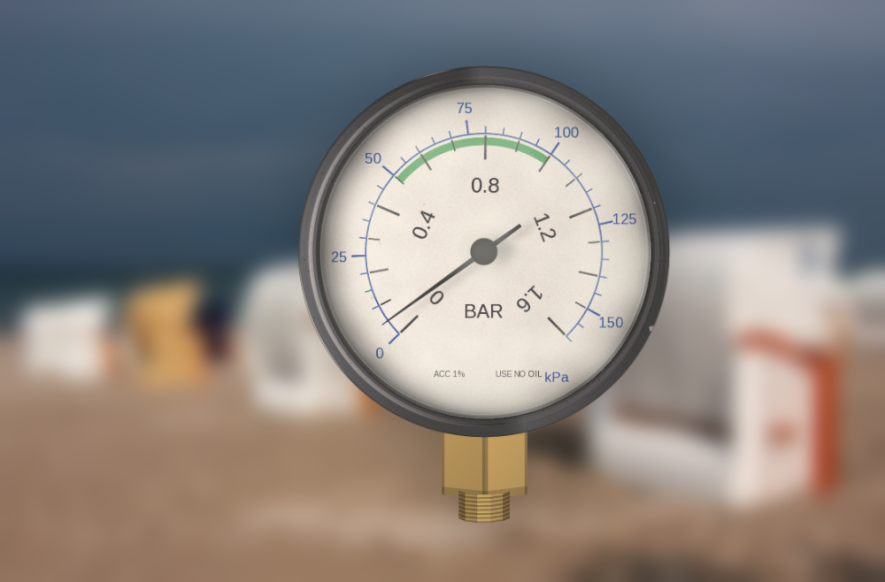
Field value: 0.05 bar
